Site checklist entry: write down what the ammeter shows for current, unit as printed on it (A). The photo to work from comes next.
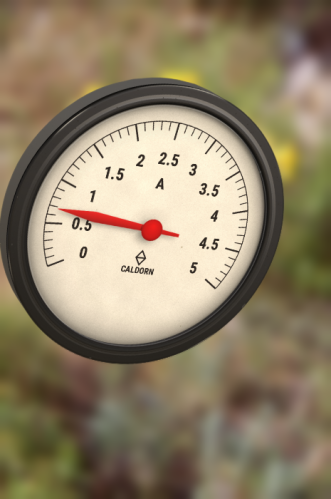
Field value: 0.7 A
